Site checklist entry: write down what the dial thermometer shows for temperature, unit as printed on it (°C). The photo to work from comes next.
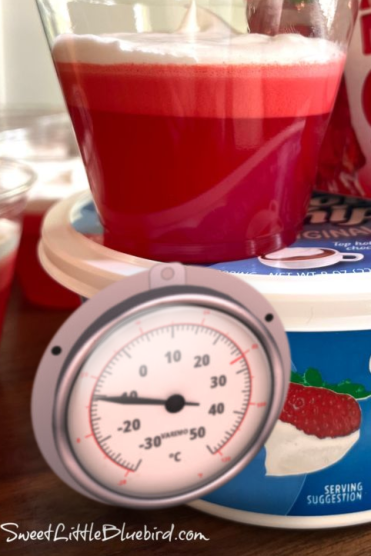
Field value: -10 °C
